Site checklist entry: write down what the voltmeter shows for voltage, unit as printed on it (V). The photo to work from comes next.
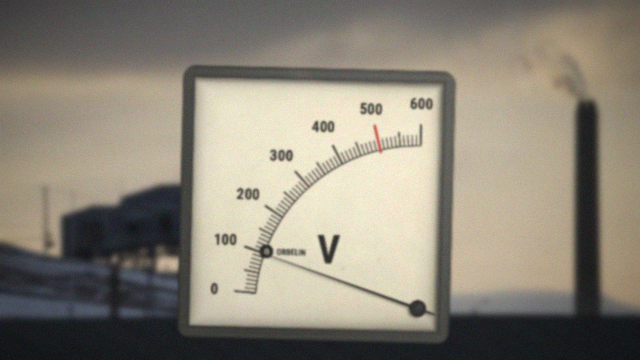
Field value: 100 V
